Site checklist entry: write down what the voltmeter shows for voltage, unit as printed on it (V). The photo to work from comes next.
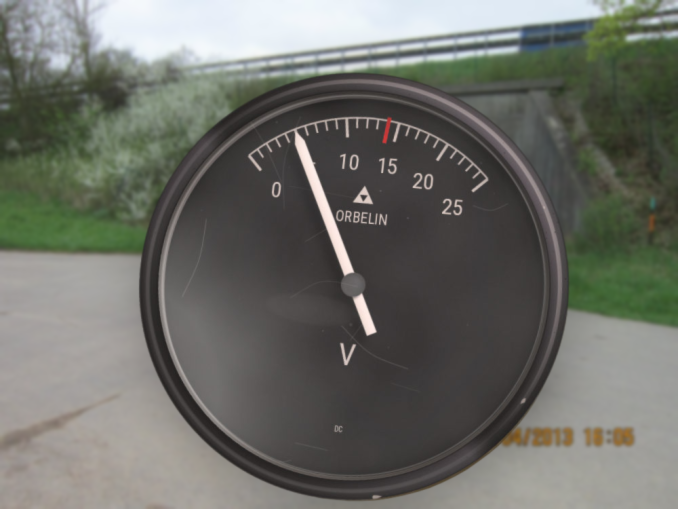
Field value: 5 V
